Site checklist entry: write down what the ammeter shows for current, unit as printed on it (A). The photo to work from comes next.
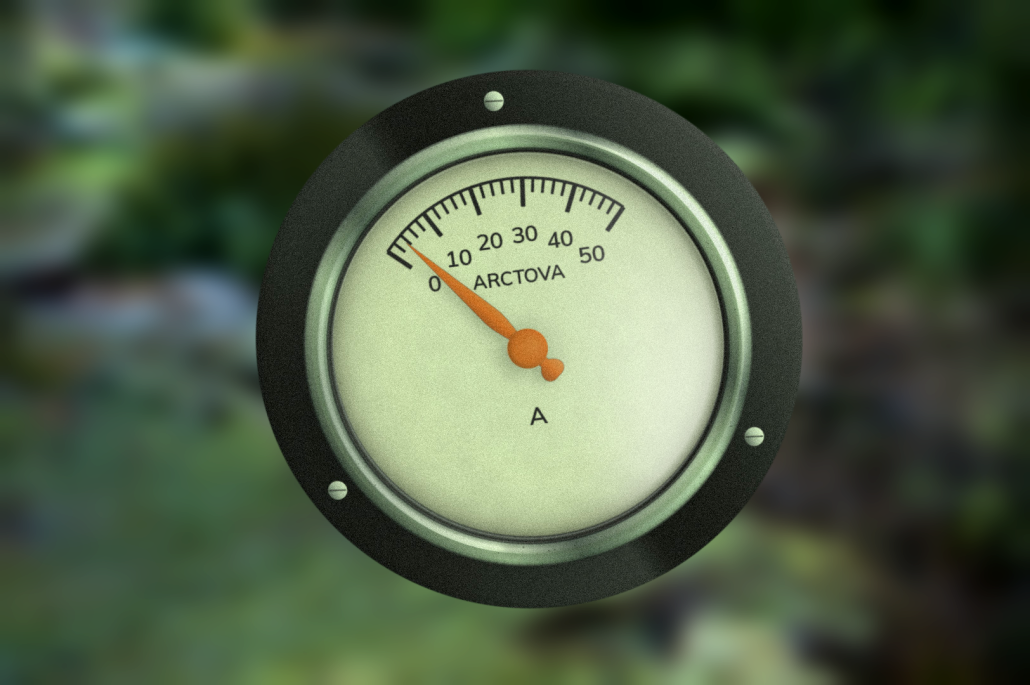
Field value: 4 A
